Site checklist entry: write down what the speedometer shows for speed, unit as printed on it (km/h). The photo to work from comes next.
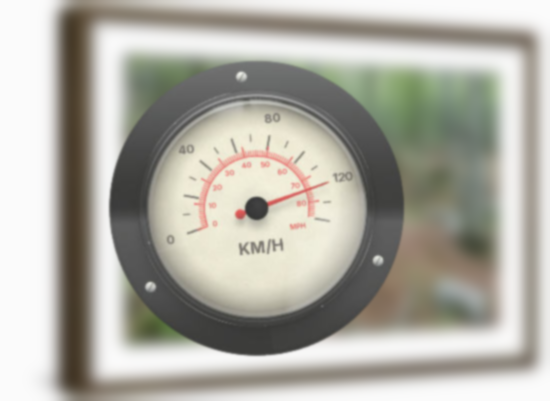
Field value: 120 km/h
